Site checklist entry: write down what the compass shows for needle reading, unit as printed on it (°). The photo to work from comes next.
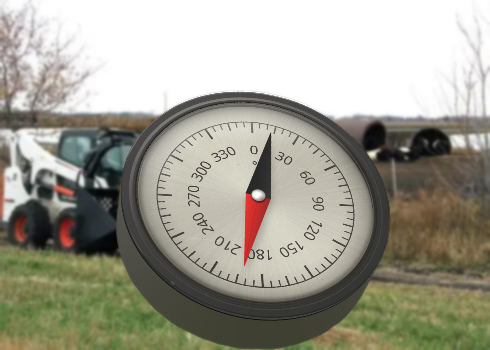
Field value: 192.5 °
